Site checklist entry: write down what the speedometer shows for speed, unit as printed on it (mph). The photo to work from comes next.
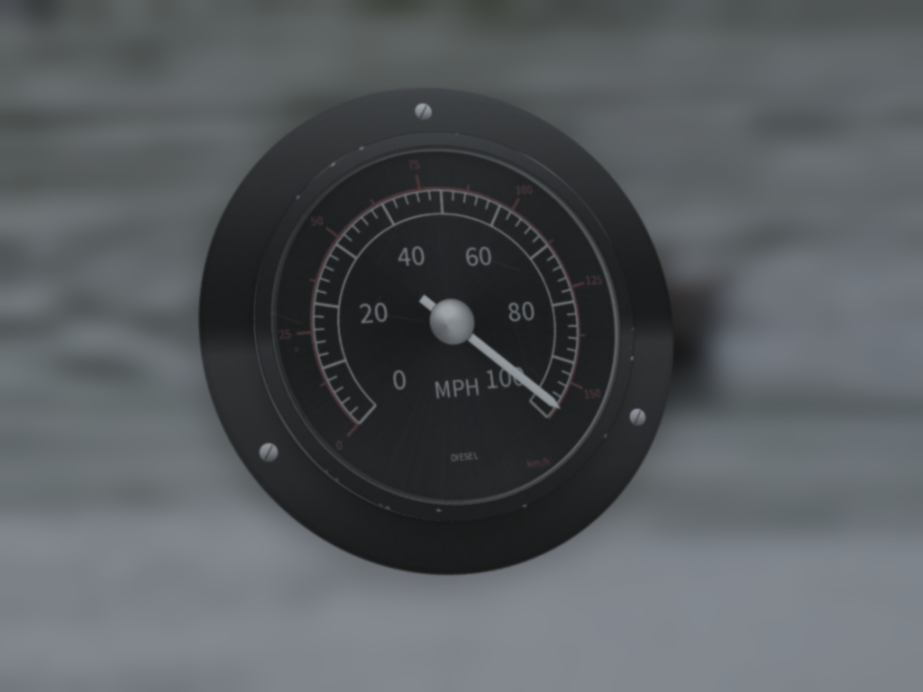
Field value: 98 mph
